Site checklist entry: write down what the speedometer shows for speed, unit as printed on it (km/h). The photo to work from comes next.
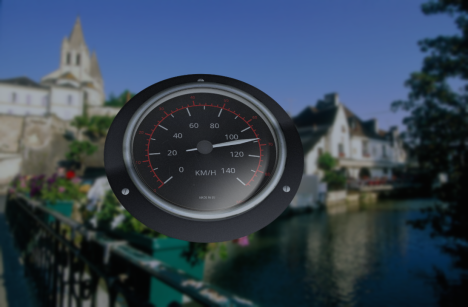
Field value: 110 km/h
